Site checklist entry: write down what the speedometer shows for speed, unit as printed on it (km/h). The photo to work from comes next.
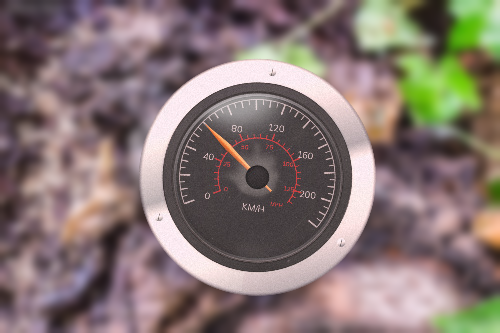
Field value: 60 km/h
